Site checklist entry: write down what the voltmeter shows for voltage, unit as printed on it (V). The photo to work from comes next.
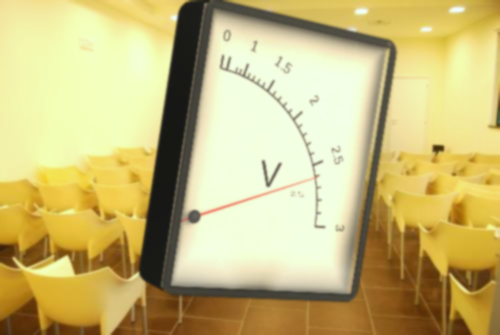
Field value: 2.6 V
